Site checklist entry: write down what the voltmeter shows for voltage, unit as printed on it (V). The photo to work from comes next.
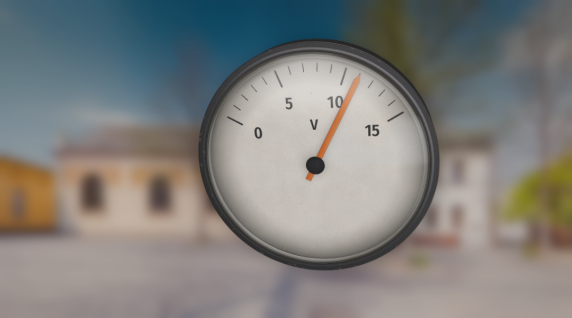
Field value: 11 V
